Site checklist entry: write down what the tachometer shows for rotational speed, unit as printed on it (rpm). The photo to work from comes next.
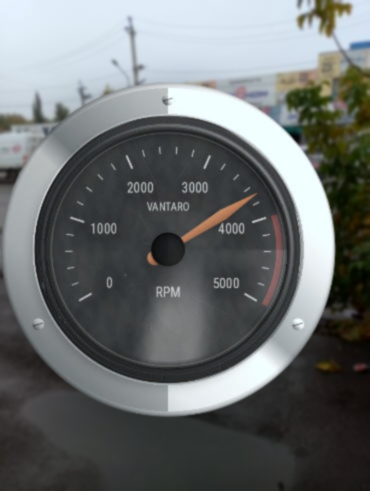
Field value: 3700 rpm
